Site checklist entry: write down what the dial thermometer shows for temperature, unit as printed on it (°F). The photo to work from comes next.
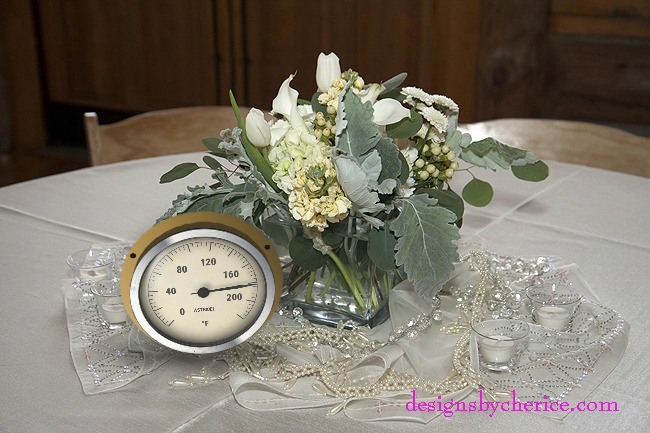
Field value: 180 °F
